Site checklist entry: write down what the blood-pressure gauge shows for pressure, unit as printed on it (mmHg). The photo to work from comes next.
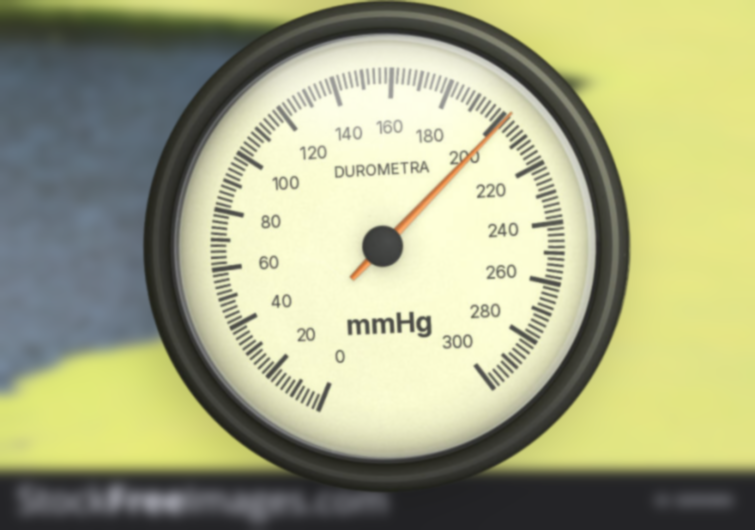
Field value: 202 mmHg
